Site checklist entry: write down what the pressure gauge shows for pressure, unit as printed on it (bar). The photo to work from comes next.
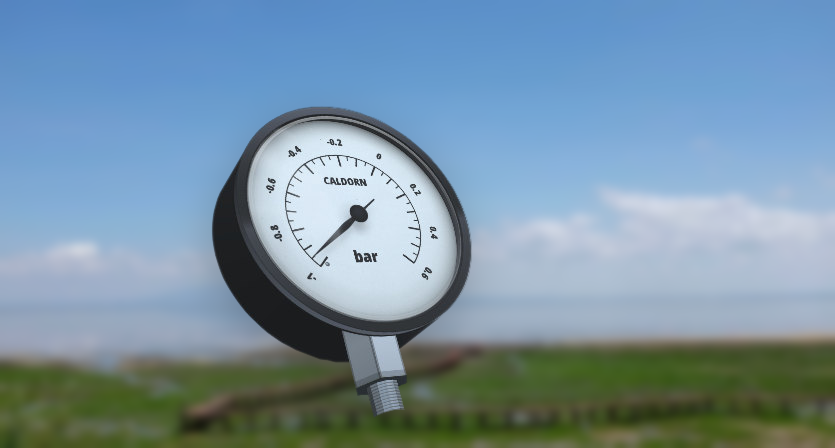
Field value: -0.95 bar
